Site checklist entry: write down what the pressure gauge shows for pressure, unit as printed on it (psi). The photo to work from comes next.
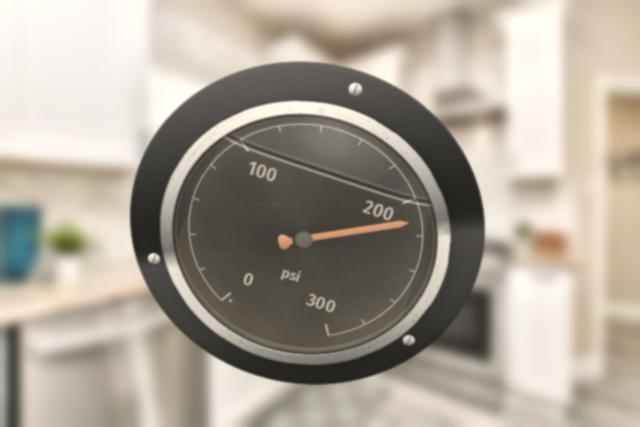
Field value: 210 psi
